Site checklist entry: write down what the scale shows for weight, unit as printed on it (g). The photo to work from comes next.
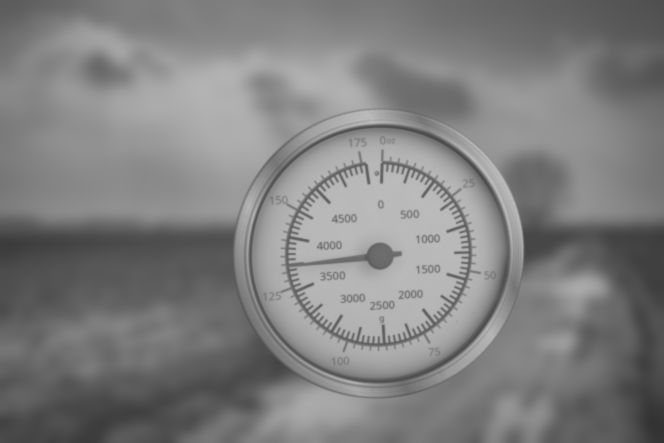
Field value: 3750 g
